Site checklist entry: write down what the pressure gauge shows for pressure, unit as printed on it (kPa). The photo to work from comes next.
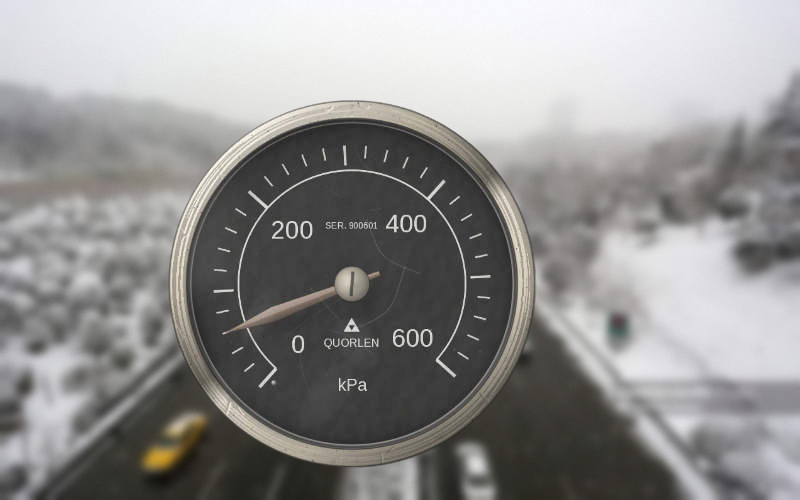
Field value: 60 kPa
